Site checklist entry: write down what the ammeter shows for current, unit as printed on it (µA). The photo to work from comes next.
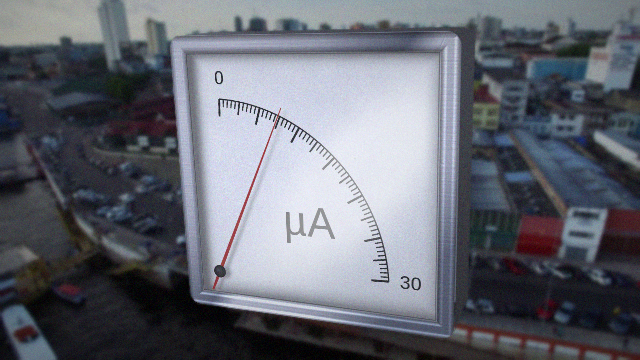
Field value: 7.5 µA
